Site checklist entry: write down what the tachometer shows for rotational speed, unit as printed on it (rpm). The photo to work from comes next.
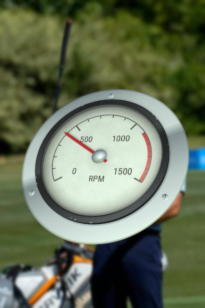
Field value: 400 rpm
